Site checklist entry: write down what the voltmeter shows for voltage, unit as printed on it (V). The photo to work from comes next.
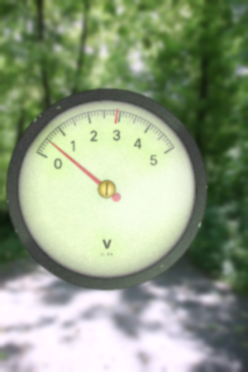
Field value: 0.5 V
